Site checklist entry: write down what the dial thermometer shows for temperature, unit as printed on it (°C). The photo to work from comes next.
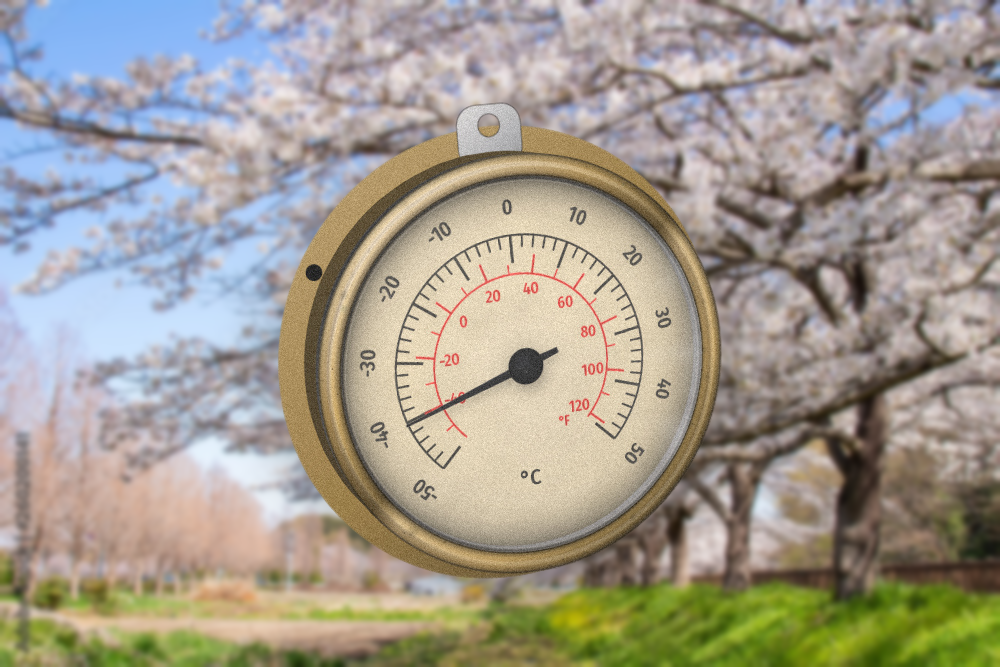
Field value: -40 °C
